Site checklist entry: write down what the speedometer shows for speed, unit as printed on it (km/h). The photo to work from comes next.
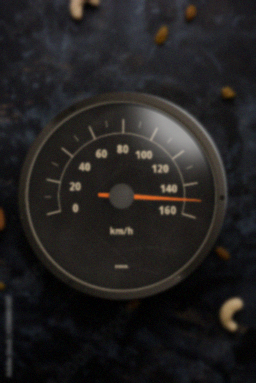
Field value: 150 km/h
